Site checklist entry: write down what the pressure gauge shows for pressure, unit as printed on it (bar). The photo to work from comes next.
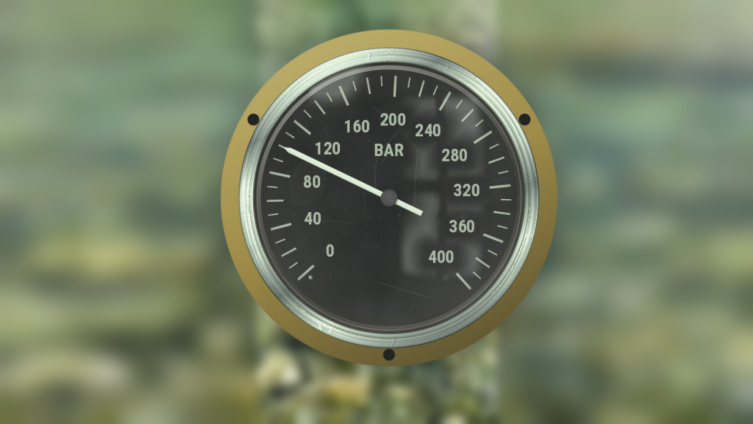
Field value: 100 bar
